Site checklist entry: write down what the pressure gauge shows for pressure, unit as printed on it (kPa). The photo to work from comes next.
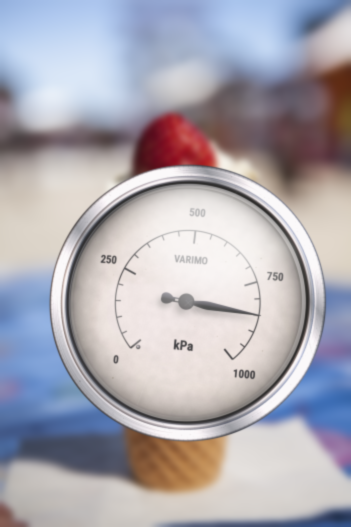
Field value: 850 kPa
